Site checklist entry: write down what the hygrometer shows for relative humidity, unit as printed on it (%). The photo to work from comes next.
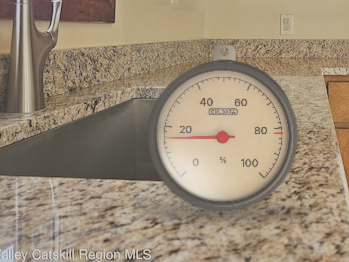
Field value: 16 %
